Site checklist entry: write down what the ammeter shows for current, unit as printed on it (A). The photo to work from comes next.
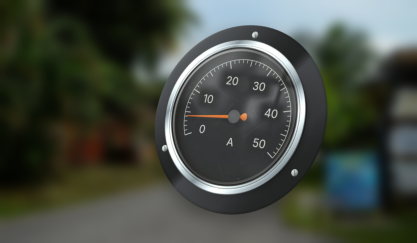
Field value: 4 A
